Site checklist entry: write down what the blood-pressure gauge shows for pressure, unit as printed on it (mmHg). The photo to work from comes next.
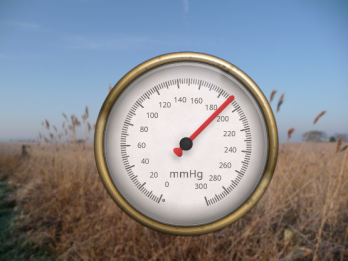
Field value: 190 mmHg
